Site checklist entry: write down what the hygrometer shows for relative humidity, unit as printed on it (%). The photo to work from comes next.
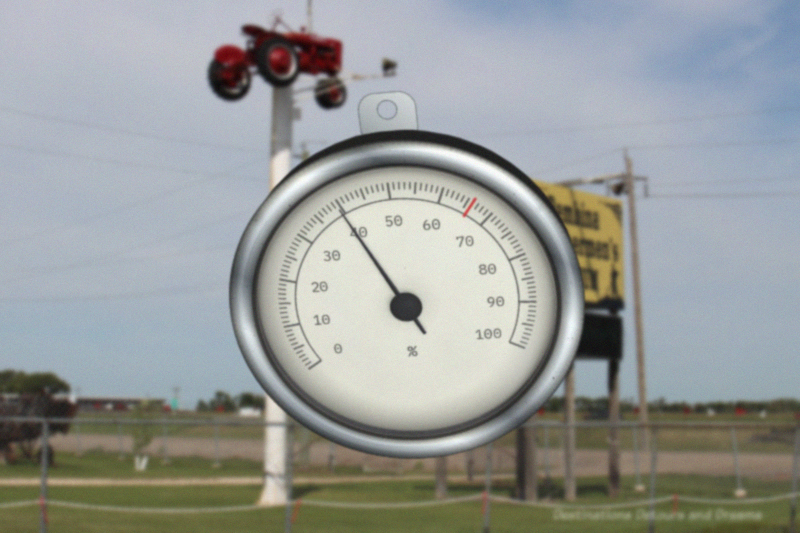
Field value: 40 %
